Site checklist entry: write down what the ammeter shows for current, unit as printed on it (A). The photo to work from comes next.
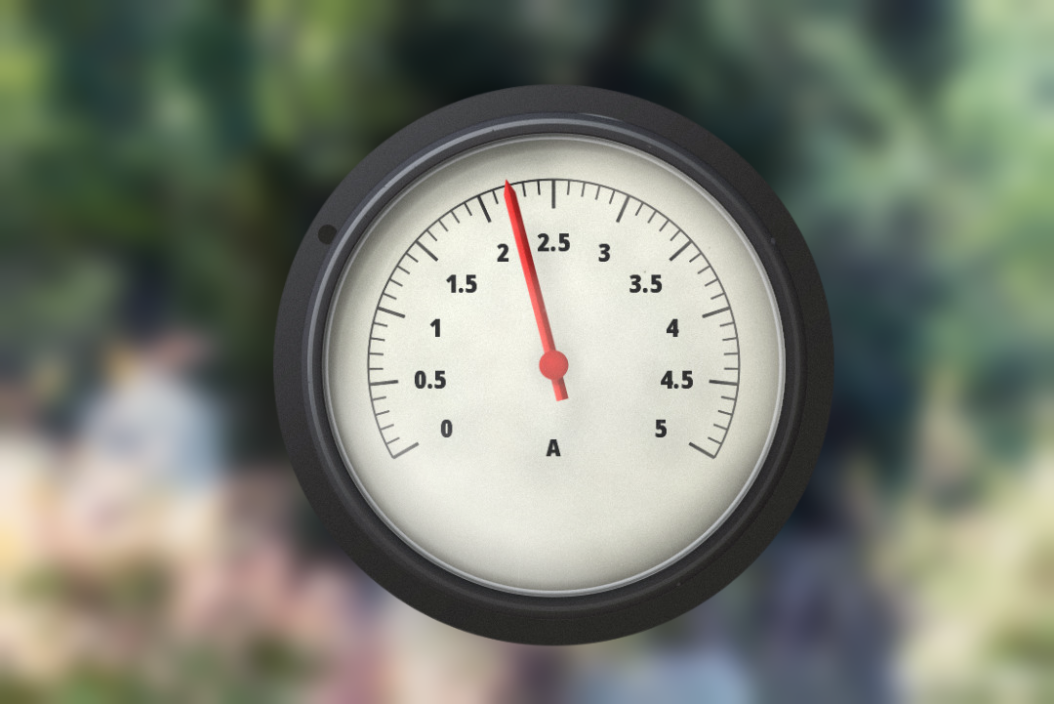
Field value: 2.2 A
